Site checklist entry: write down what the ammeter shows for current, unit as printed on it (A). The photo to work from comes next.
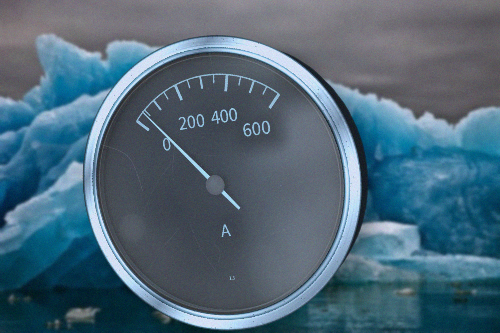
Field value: 50 A
